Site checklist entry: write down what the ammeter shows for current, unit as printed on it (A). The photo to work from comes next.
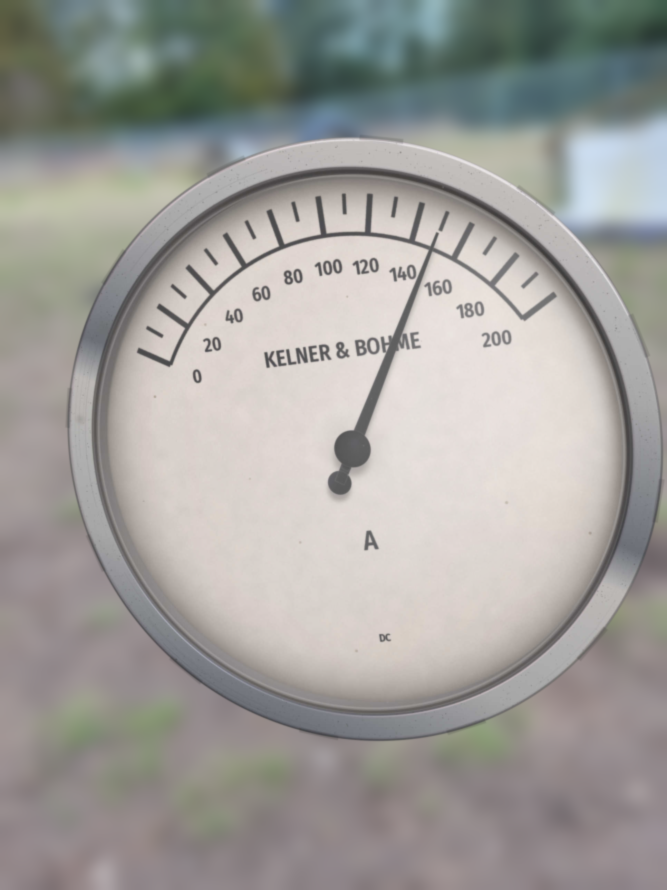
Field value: 150 A
